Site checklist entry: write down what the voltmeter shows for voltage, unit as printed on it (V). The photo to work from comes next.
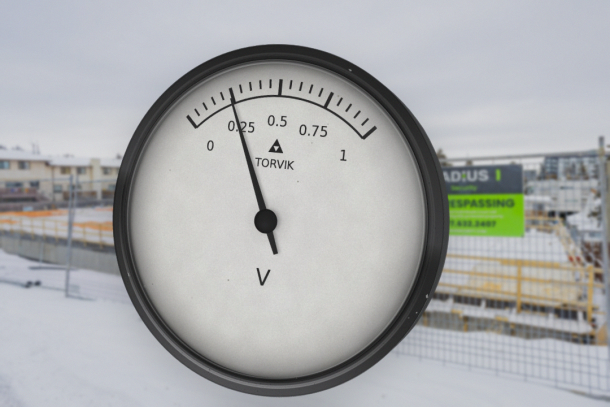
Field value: 0.25 V
